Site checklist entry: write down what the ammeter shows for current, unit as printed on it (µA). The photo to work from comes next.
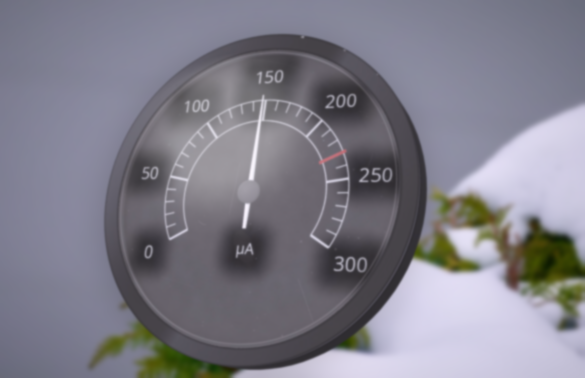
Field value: 150 µA
